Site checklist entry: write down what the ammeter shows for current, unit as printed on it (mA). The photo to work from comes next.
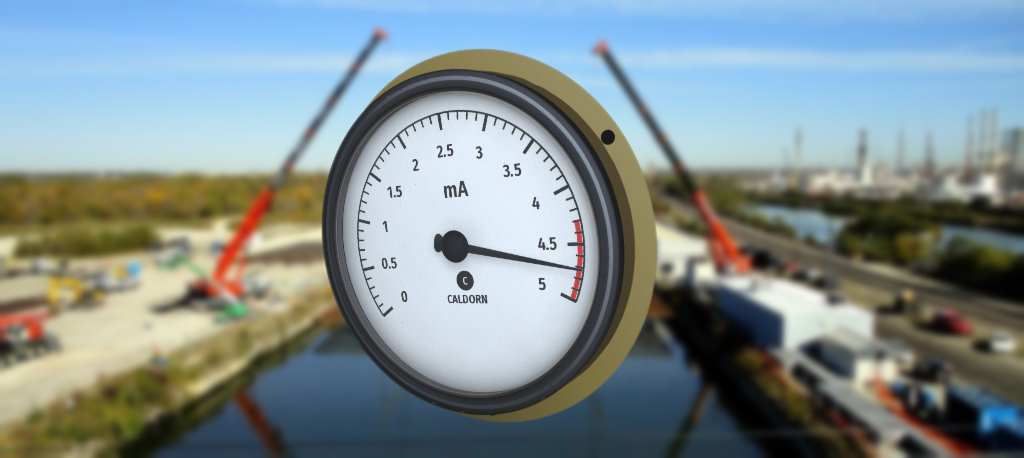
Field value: 4.7 mA
